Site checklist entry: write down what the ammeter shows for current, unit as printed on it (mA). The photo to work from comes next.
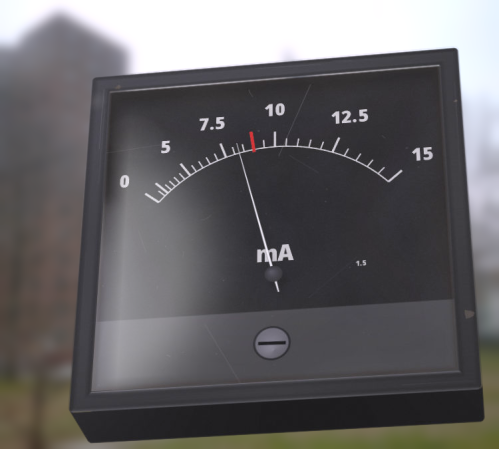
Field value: 8.25 mA
